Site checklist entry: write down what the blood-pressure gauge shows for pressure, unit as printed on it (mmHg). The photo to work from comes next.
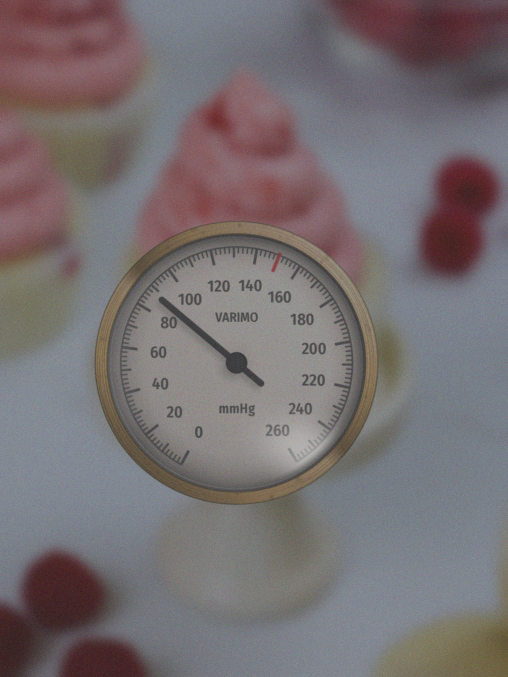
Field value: 88 mmHg
